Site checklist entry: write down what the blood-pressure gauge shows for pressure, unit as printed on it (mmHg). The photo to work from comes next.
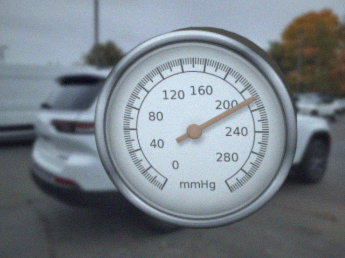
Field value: 210 mmHg
